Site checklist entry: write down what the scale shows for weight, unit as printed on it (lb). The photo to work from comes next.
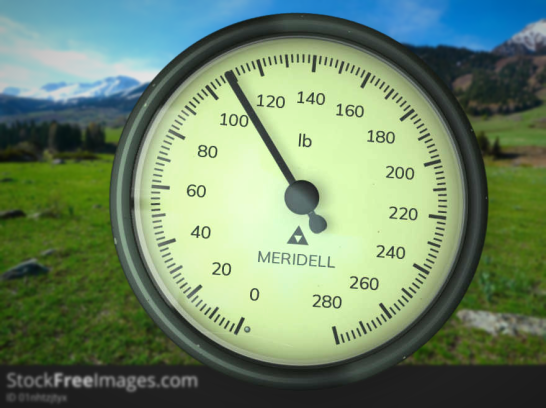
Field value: 108 lb
